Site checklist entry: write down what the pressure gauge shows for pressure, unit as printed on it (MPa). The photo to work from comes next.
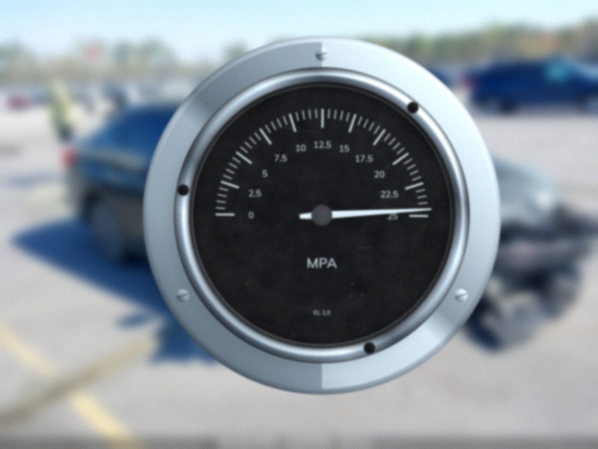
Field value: 24.5 MPa
